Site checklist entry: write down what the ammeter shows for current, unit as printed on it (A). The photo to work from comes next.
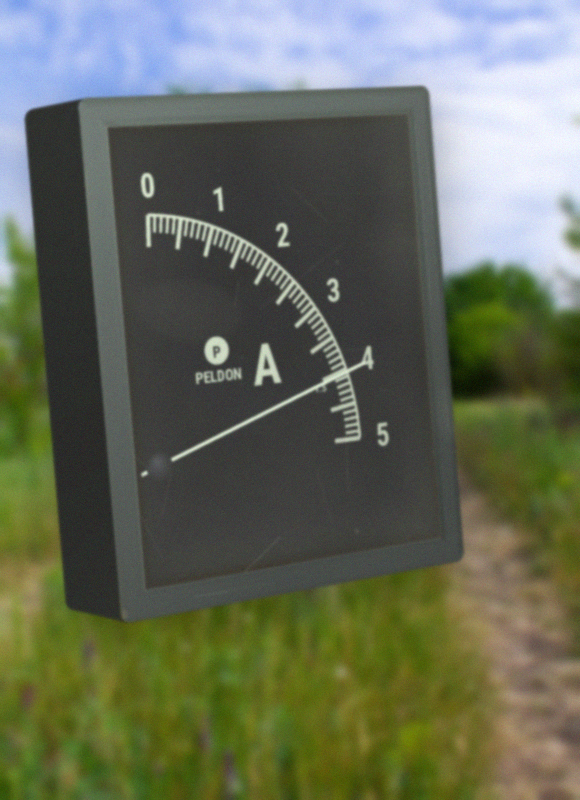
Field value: 4 A
